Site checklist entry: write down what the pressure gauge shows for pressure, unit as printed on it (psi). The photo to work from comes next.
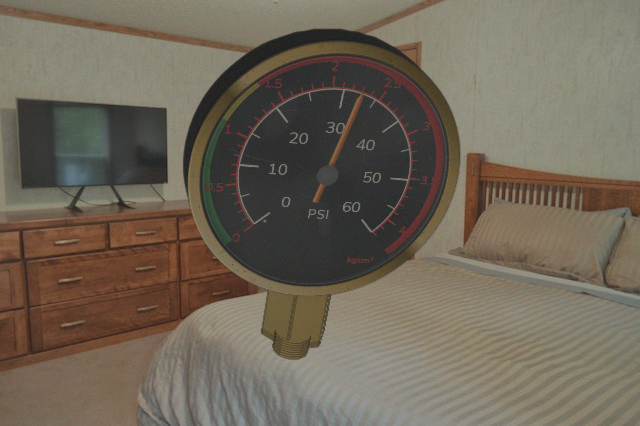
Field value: 32.5 psi
